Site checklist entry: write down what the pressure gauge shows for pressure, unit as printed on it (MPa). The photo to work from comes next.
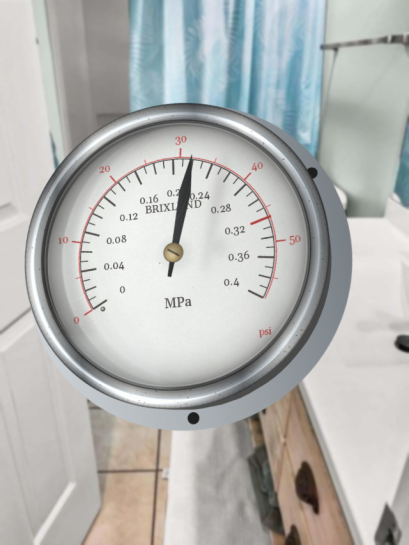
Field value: 0.22 MPa
